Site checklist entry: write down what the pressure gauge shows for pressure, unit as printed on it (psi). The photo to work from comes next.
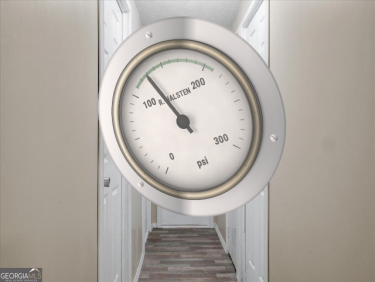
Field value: 130 psi
